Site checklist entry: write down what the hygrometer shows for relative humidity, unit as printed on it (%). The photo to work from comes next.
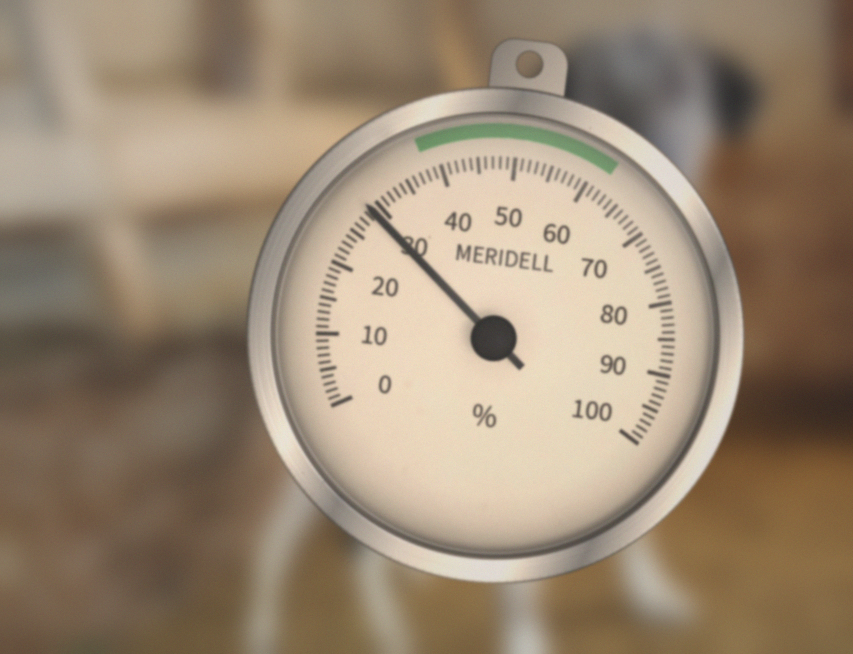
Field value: 29 %
